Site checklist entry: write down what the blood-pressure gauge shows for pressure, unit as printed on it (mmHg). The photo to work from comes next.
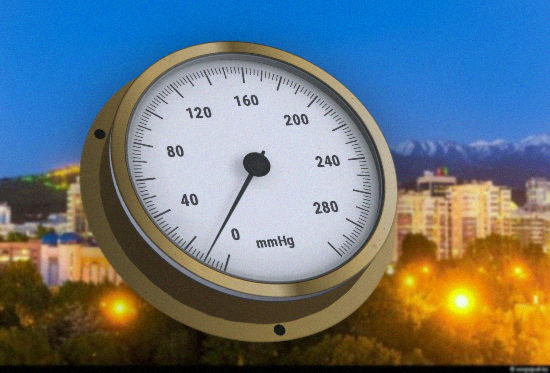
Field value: 10 mmHg
